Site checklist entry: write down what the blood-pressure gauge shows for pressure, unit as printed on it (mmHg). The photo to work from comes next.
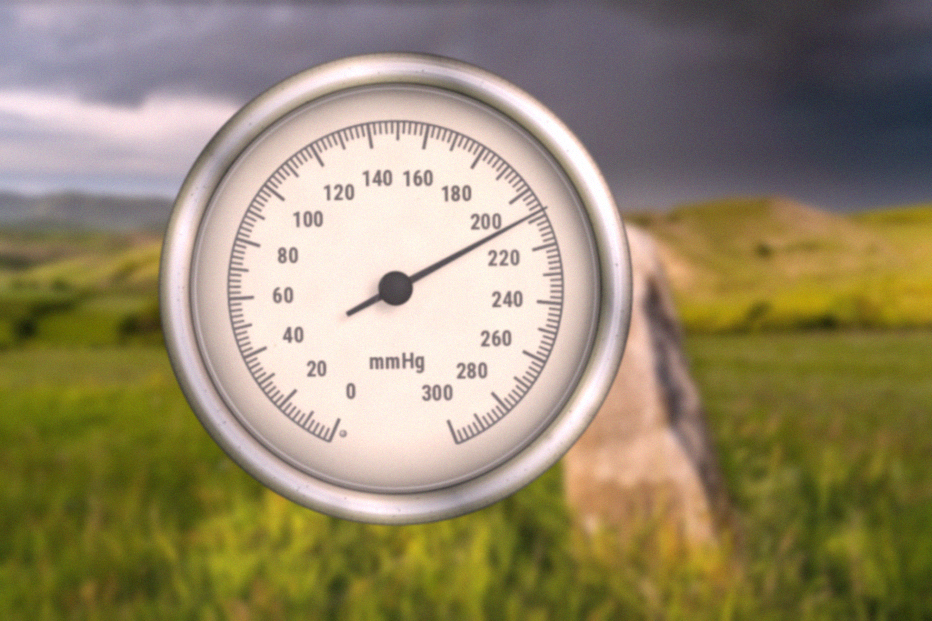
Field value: 208 mmHg
